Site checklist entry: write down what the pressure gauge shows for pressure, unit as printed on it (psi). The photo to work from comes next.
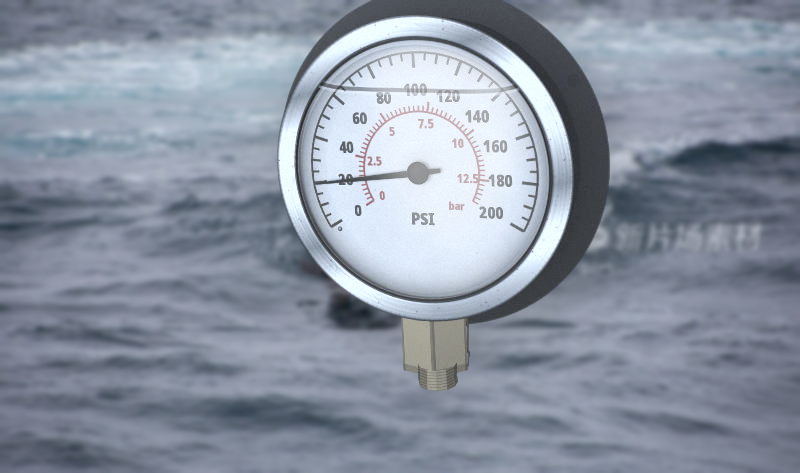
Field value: 20 psi
